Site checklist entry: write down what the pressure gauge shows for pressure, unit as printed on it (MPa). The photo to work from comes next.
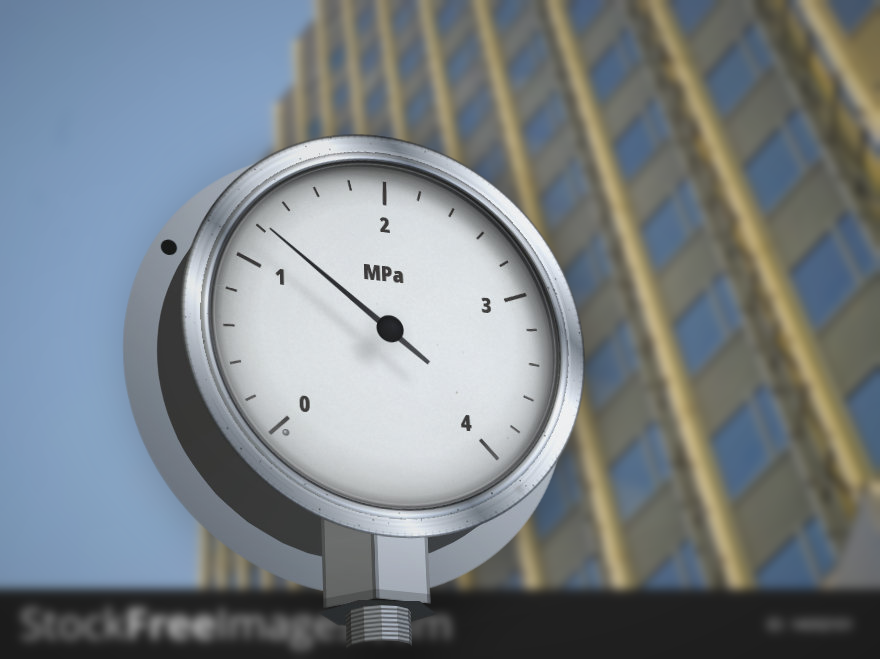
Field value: 1.2 MPa
